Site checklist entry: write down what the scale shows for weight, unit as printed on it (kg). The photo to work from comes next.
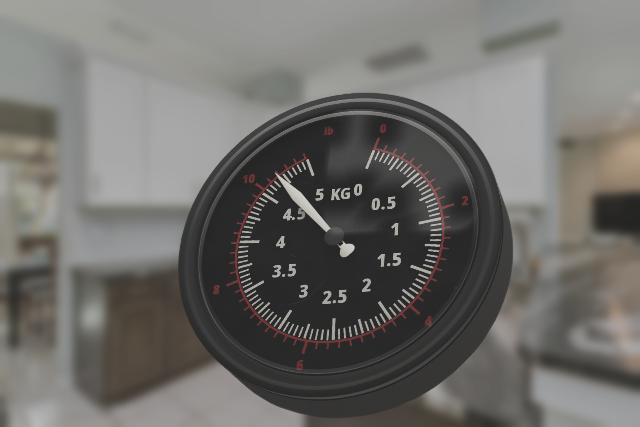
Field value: 4.7 kg
